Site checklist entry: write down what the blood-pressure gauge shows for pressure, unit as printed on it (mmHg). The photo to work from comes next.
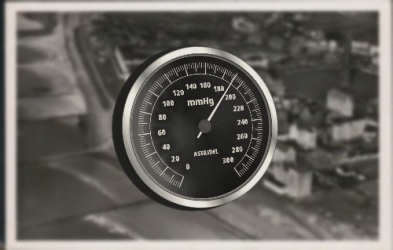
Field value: 190 mmHg
